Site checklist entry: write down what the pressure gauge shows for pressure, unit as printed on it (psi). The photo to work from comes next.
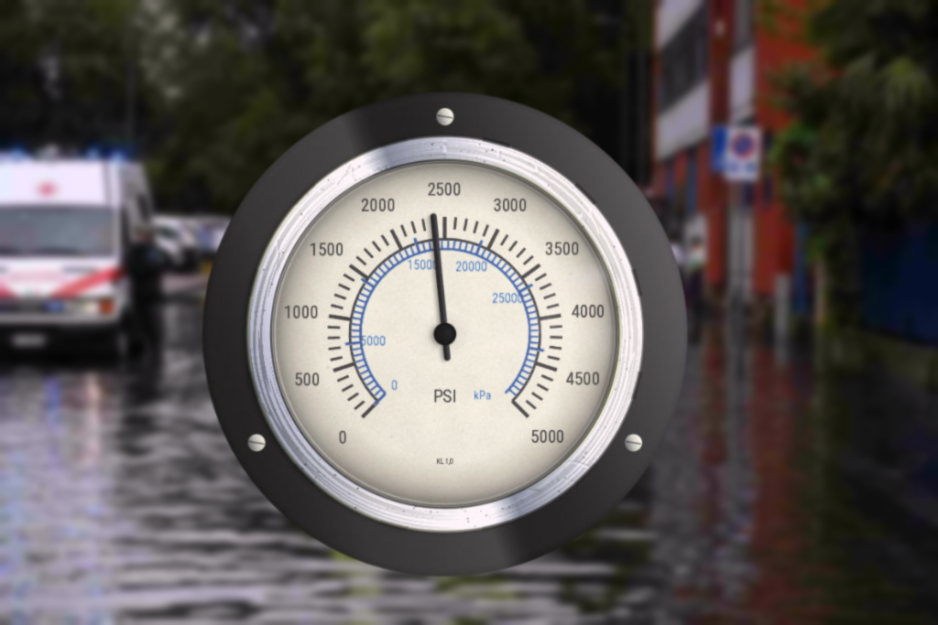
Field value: 2400 psi
